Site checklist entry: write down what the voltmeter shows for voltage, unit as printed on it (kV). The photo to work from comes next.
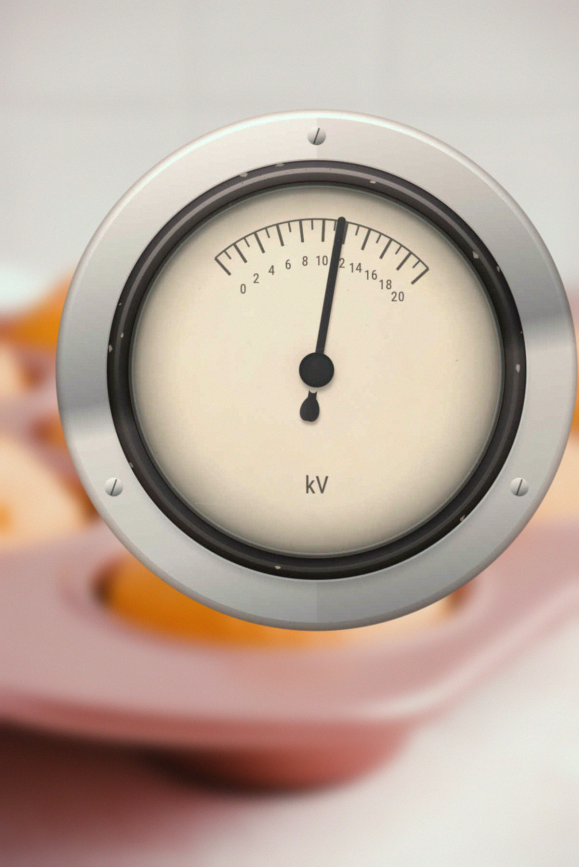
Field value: 11.5 kV
